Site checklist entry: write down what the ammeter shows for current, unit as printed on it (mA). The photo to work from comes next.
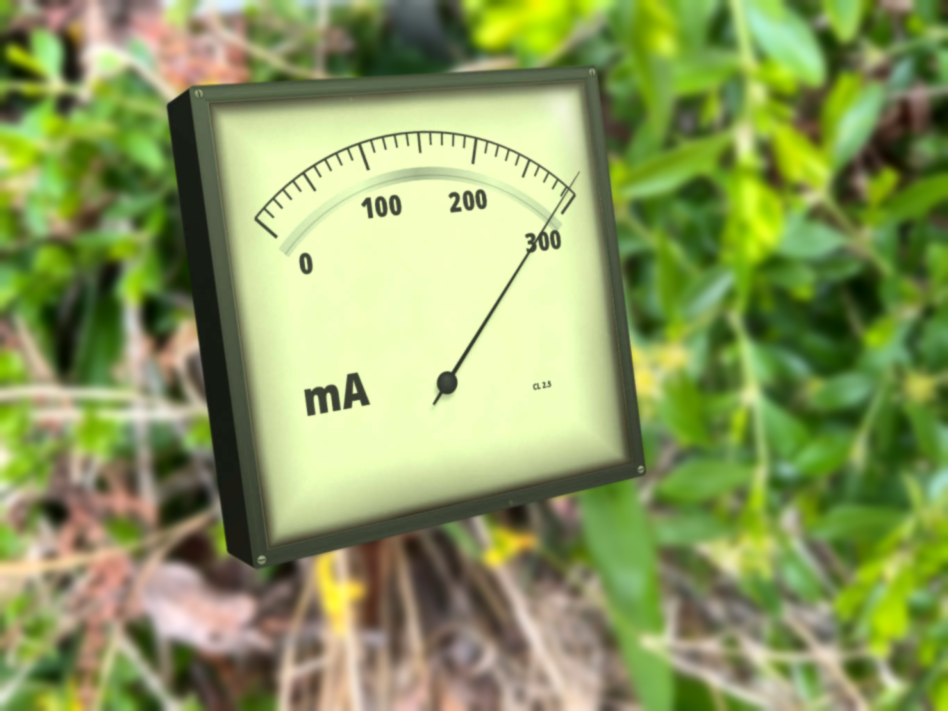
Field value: 290 mA
